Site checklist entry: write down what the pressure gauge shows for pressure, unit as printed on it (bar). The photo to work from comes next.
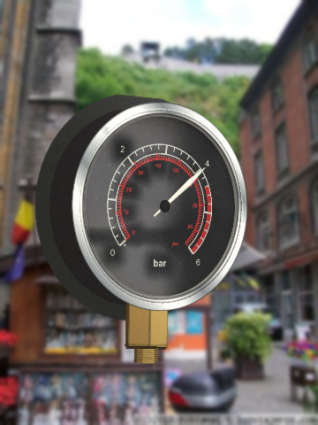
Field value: 4 bar
